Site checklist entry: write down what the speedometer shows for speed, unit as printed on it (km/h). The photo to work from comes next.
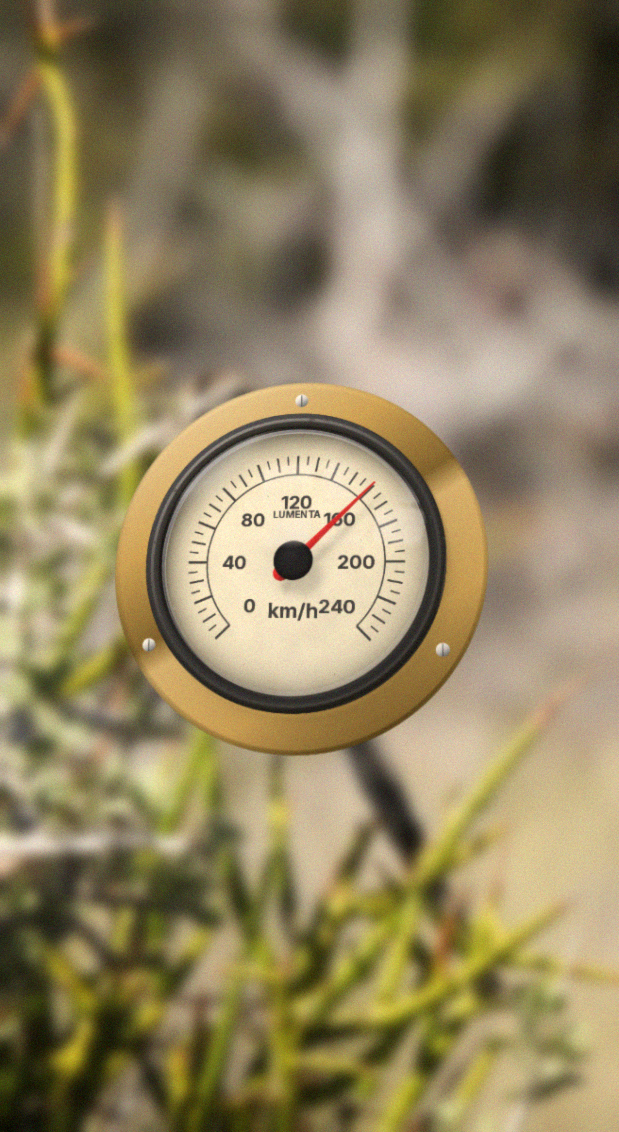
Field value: 160 km/h
